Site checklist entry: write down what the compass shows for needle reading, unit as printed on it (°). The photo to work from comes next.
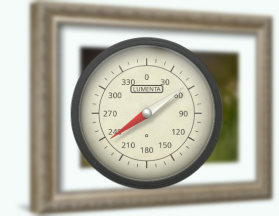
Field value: 235 °
